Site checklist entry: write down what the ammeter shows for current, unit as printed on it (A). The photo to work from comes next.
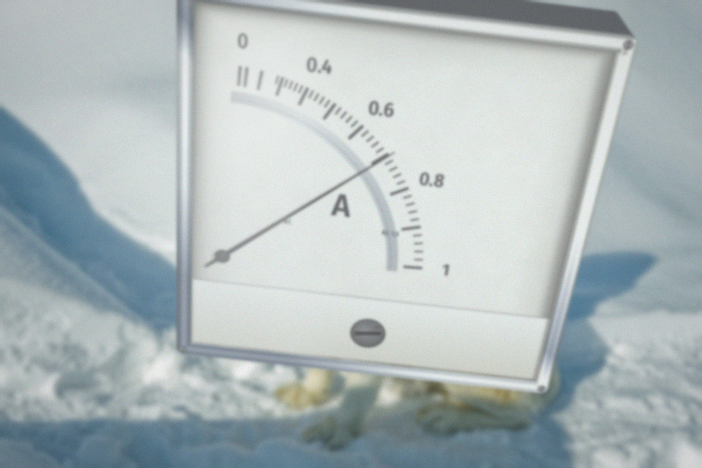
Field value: 0.7 A
